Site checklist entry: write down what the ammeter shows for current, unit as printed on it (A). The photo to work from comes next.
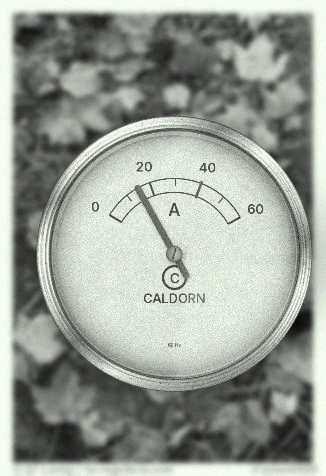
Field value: 15 A
